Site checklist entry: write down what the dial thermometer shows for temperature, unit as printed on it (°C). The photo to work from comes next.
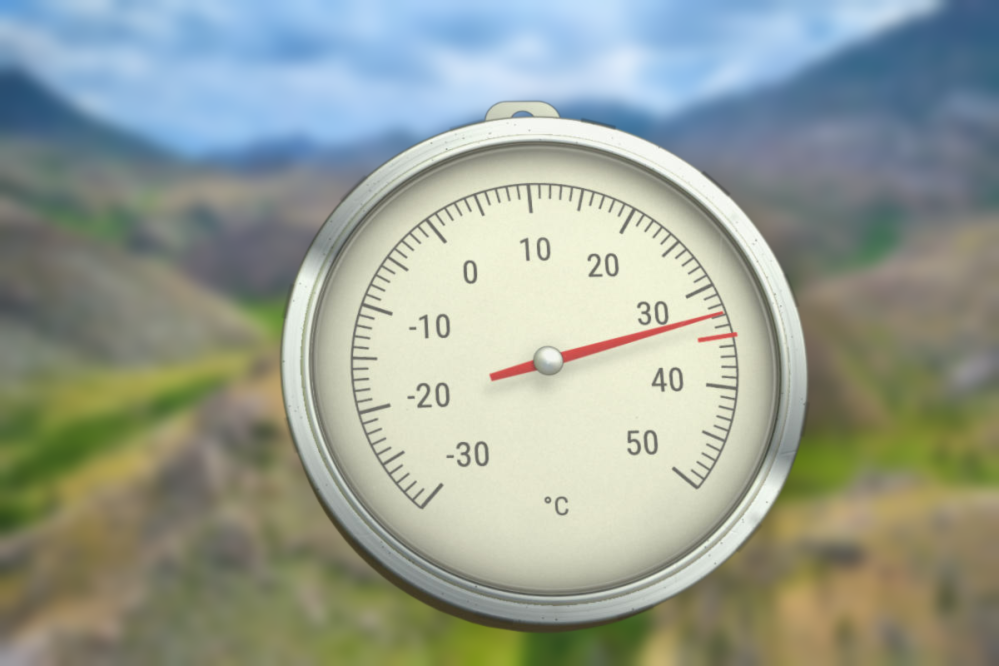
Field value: 33 °C
